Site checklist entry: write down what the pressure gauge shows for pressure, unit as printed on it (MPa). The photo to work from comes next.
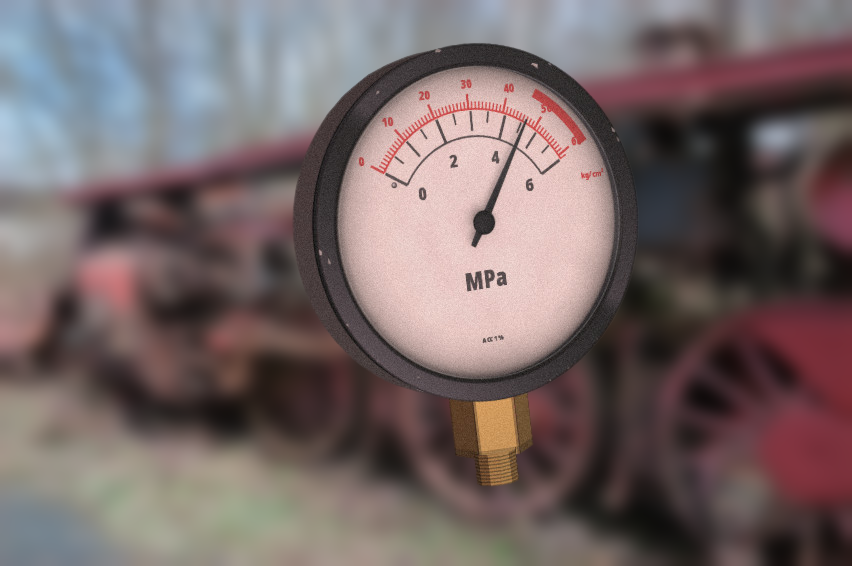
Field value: 4.5 MPa
